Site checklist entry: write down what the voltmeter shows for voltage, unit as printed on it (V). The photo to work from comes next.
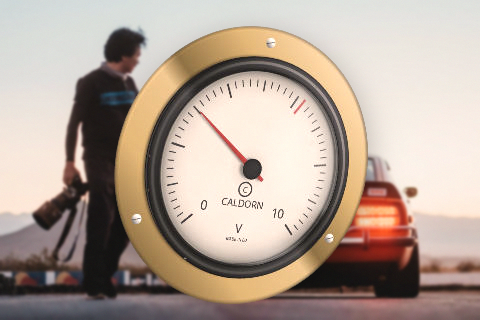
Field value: 3 V
